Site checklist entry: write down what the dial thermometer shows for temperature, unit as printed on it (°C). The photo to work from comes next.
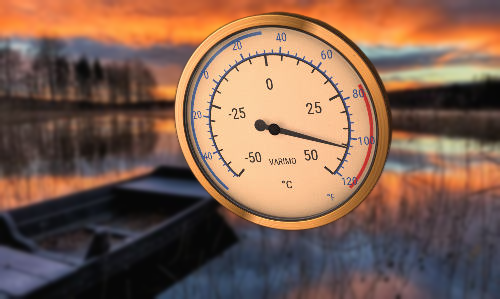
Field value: 40 °C
